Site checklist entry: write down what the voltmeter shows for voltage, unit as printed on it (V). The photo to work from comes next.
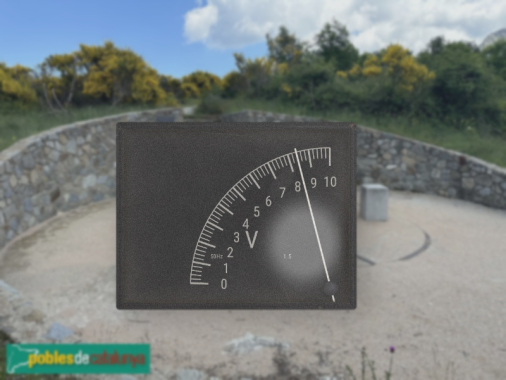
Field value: 8.4 V
